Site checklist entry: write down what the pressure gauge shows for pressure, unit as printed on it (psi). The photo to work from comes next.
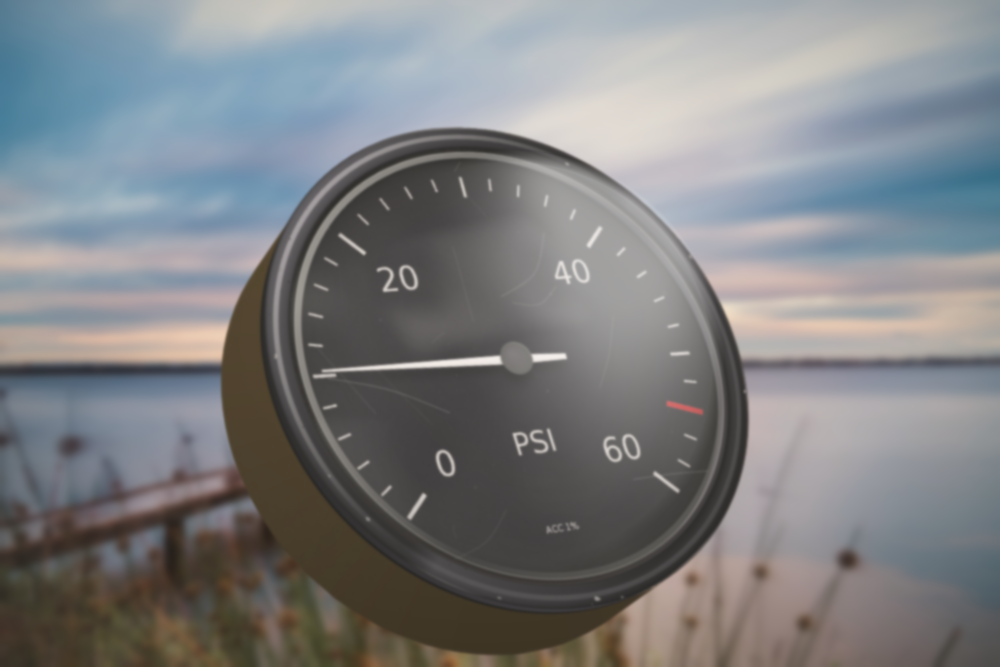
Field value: 10 psi
